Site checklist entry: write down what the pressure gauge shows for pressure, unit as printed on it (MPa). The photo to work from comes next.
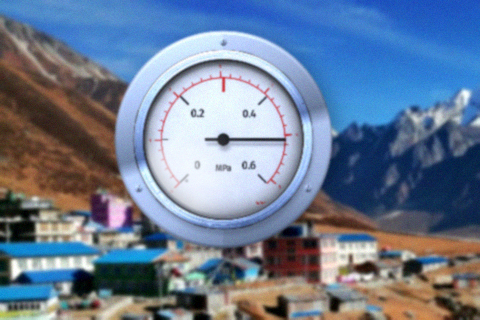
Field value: 0.5 MPa
